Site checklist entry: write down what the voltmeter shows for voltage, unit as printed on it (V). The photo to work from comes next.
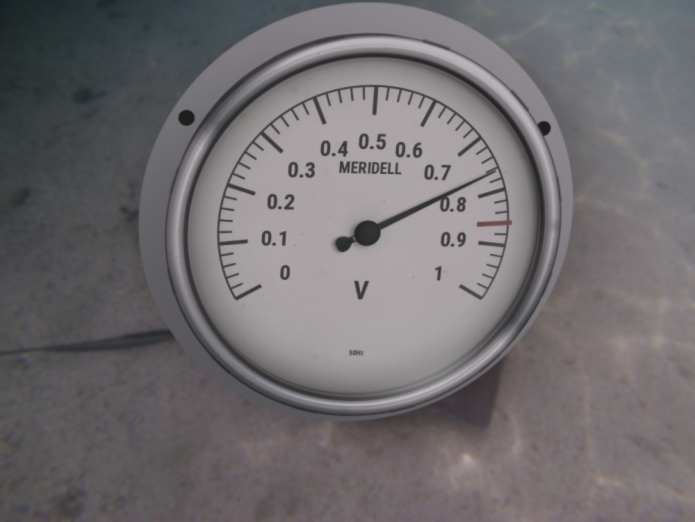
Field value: 0.76 V
